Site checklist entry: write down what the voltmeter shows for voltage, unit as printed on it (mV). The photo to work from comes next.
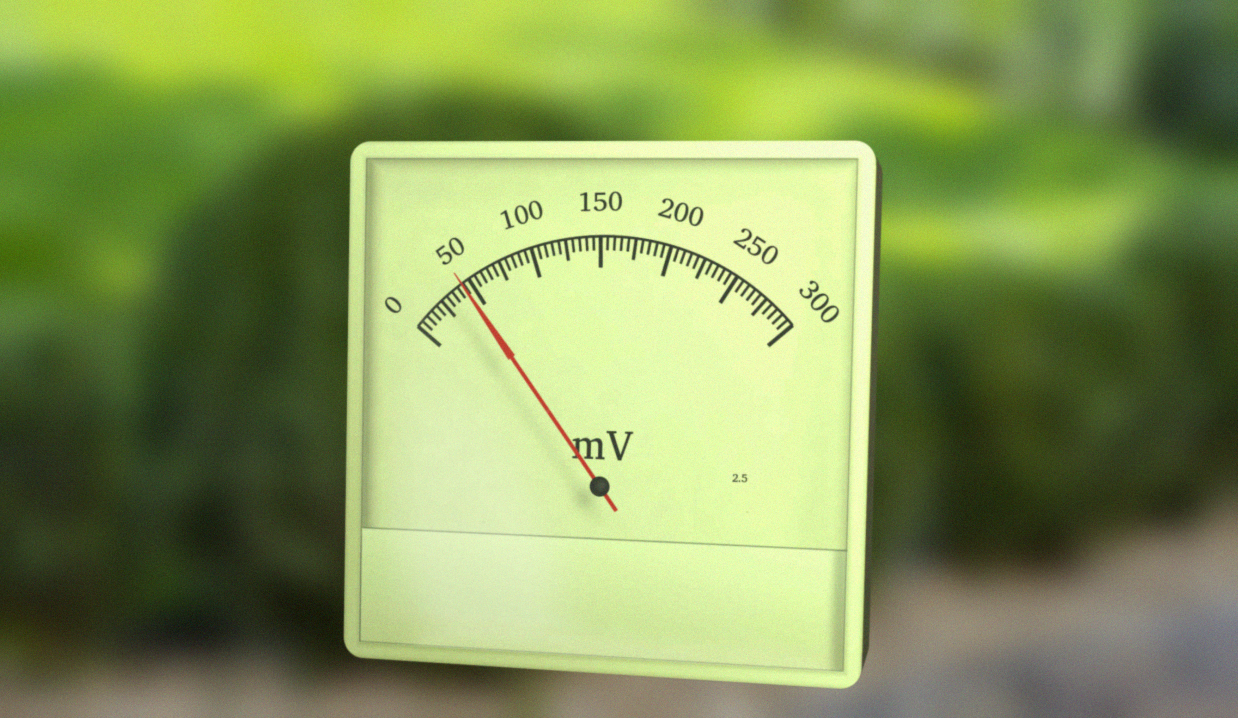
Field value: 45 mV
